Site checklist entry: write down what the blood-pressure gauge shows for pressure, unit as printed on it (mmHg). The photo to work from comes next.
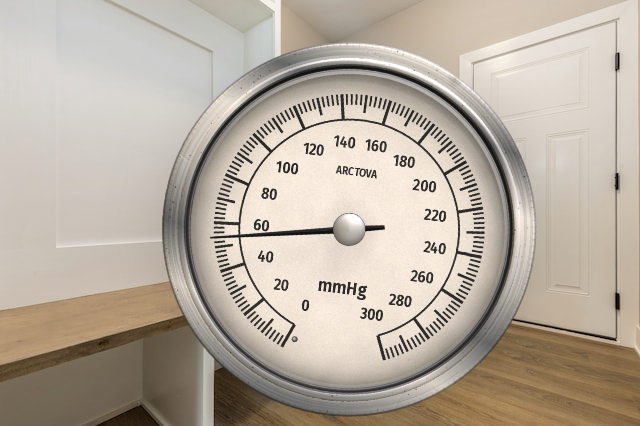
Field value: 54 mmHg
